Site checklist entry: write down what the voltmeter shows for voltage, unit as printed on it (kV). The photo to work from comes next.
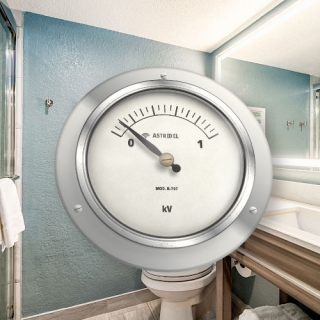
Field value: 0.1 kV
